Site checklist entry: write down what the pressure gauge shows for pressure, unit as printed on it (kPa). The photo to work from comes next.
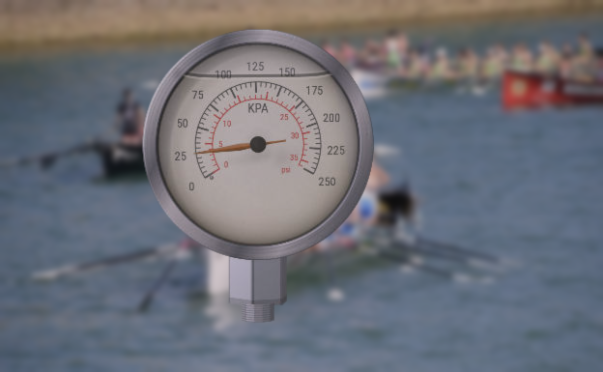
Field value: 25 kPa
